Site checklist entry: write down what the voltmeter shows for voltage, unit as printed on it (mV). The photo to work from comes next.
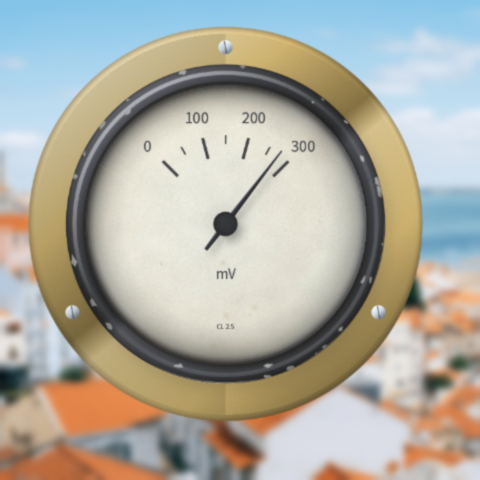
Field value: 275 mV
